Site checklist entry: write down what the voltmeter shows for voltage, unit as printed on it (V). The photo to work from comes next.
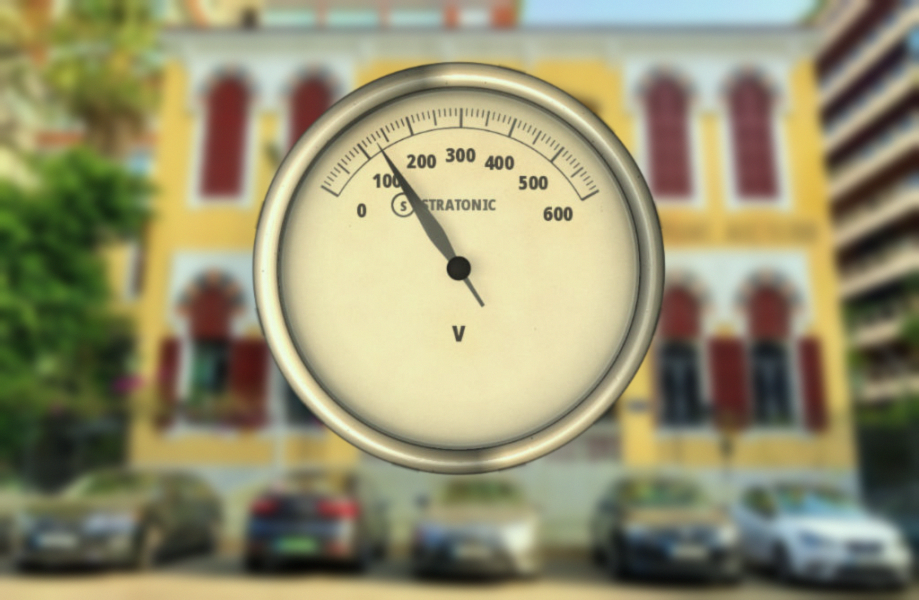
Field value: 130 V
